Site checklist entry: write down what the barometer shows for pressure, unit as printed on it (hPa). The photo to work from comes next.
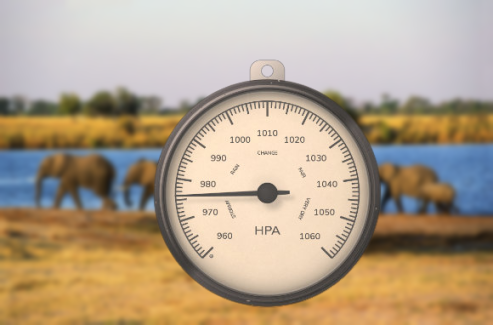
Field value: 976 hPa
